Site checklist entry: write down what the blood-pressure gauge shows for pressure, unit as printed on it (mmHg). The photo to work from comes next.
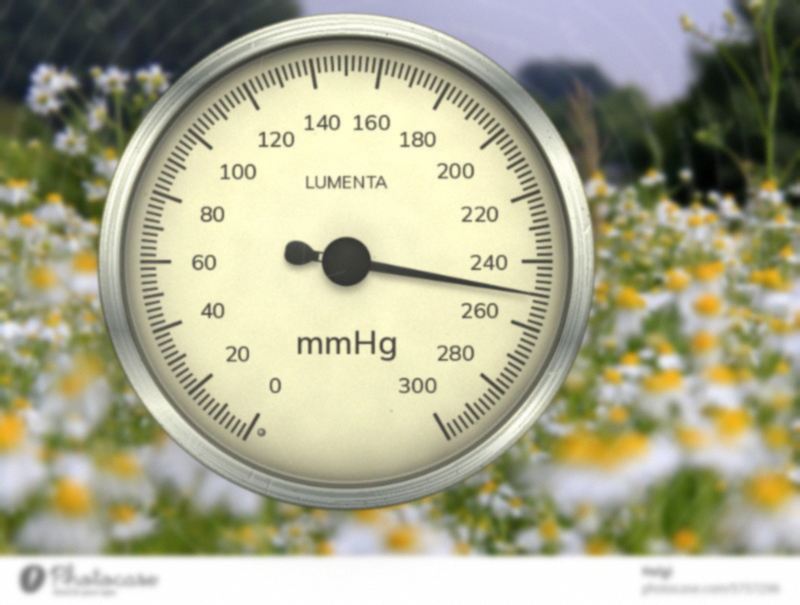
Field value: 250 mmHg
